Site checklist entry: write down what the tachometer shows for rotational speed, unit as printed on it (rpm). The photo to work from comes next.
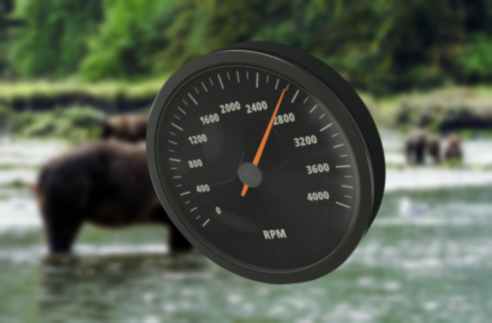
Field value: 2700 rpm
